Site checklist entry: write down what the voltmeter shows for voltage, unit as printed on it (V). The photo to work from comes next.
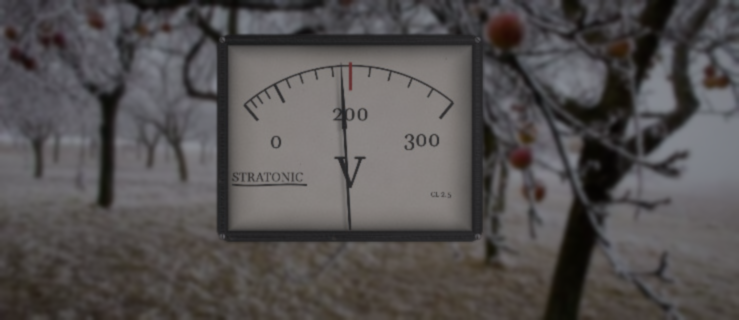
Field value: 190 V
